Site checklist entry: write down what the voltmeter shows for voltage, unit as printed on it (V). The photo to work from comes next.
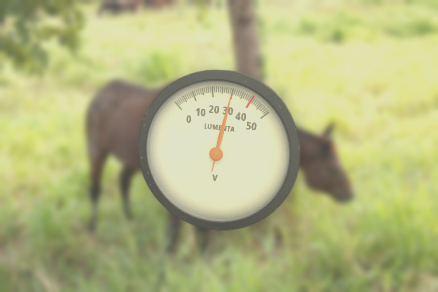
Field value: 30 V
